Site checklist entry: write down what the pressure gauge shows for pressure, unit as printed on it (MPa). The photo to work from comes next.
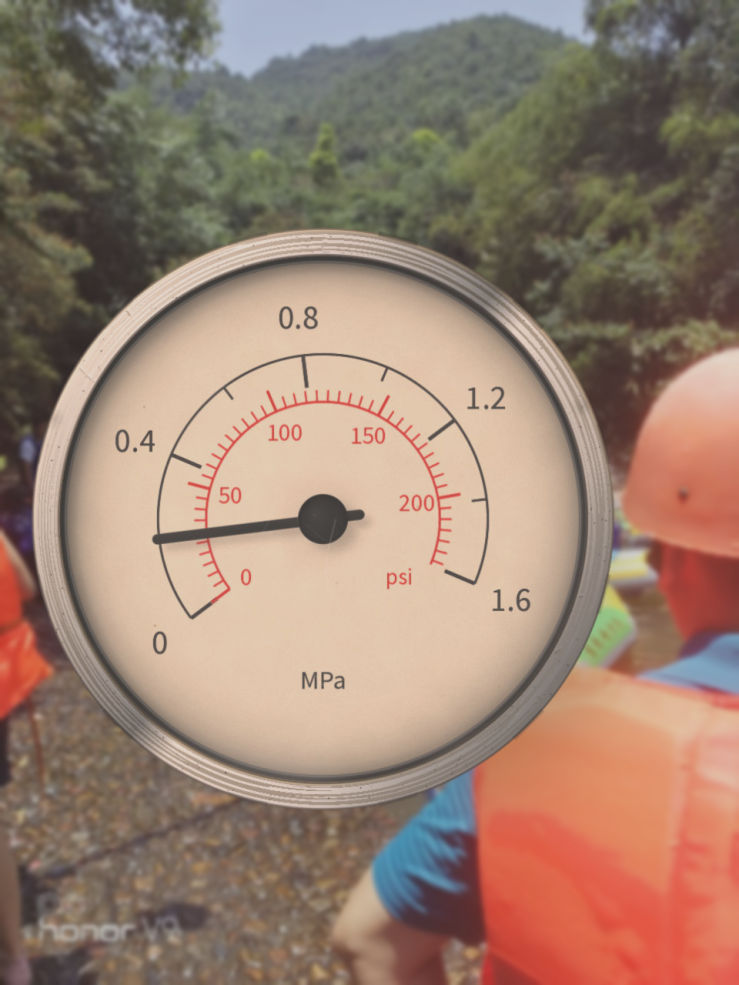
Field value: 0.2 MPa
